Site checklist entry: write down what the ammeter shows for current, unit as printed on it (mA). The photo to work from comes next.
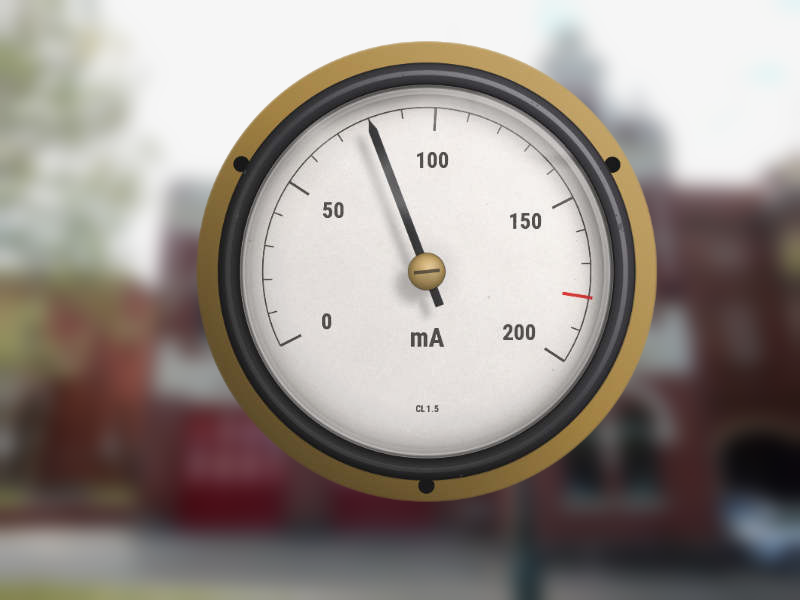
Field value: 80 mA
